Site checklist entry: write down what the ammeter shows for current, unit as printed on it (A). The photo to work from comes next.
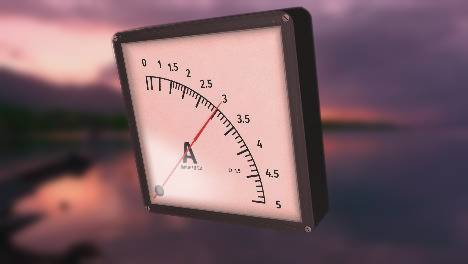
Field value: 3 A
